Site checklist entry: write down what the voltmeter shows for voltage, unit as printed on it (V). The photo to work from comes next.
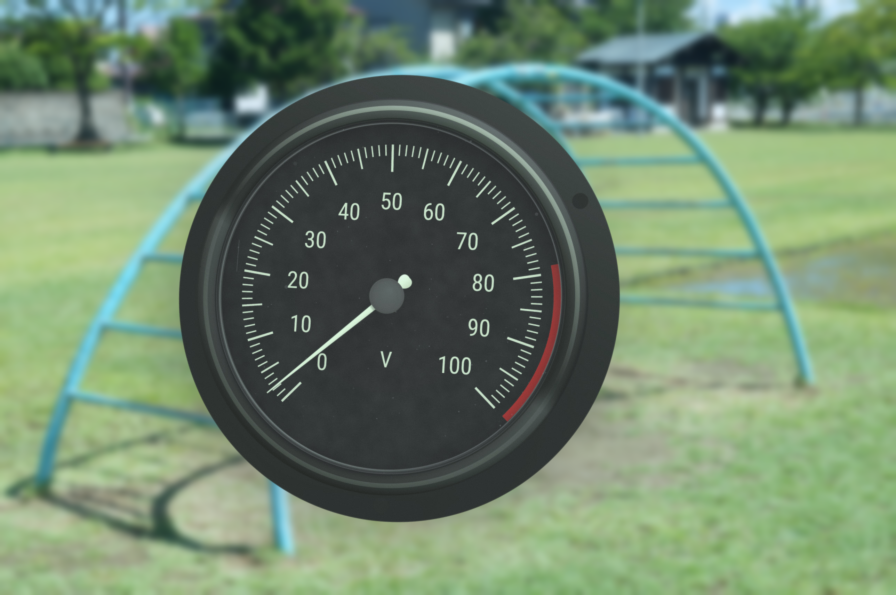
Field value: 2 V
